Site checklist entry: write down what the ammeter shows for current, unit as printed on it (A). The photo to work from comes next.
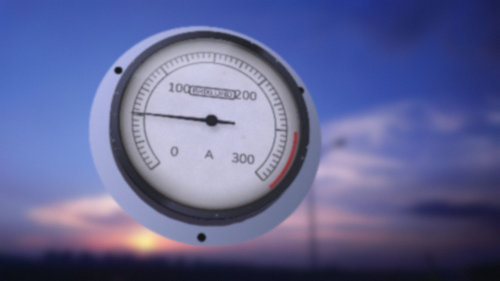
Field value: 50 A
